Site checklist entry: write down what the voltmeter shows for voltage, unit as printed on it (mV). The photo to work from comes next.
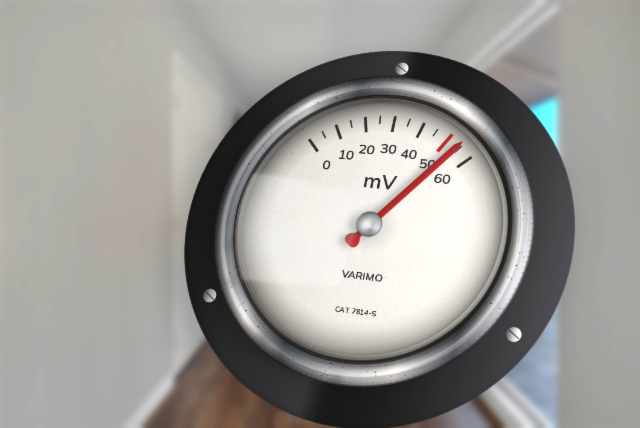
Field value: 55 mV
